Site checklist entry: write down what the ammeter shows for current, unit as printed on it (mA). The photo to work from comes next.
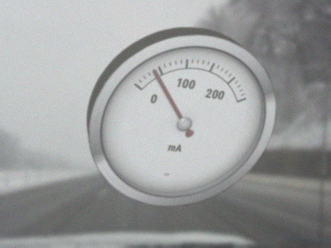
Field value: 40 mA
